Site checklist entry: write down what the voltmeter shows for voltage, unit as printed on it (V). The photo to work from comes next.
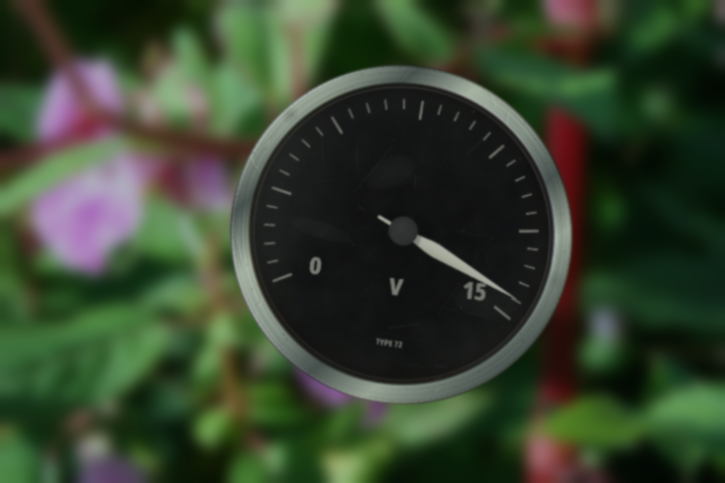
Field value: 14.5 V
